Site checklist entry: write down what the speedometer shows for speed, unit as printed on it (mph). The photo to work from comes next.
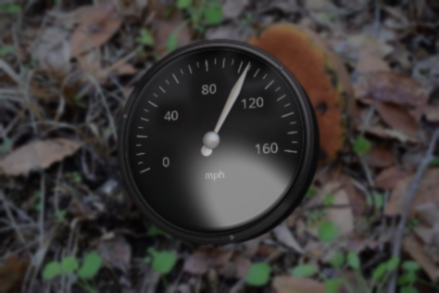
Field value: 105 mph
